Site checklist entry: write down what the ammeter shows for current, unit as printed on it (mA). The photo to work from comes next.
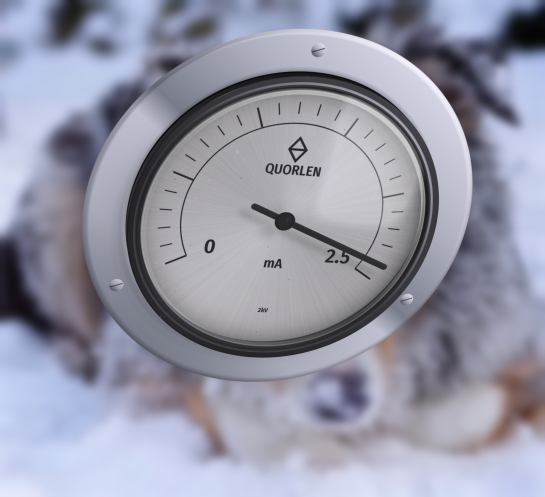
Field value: 2.4 mA
